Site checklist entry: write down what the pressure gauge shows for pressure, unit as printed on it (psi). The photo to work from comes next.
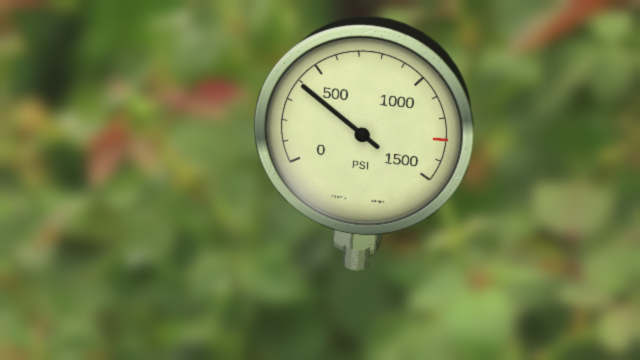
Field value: 400 psi
